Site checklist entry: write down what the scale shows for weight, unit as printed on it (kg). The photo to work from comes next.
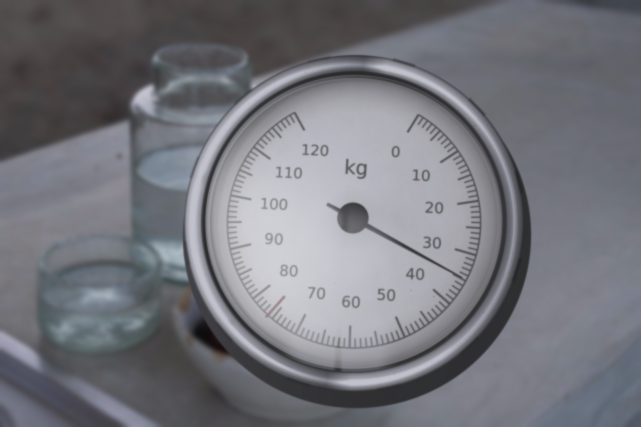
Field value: 35 kg
